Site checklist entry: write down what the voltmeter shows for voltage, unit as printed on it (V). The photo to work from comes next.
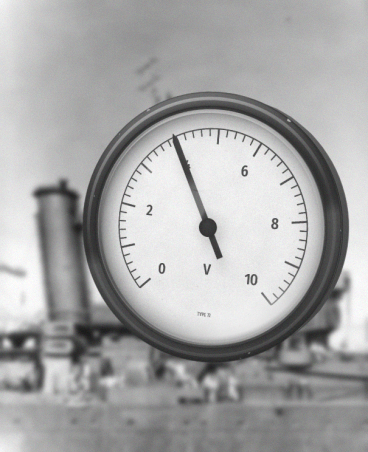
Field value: 4 V
